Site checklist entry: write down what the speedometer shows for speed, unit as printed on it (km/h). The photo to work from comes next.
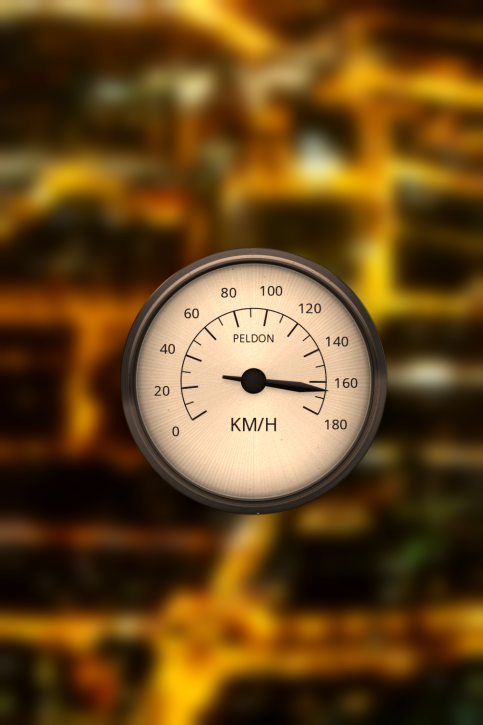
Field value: 165 km/h
